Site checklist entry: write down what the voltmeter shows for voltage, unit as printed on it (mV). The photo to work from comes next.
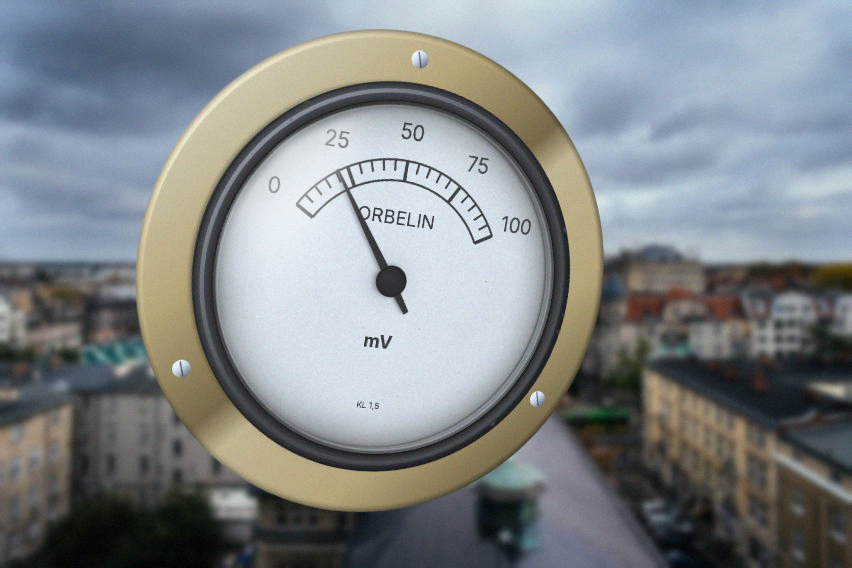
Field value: 20 mV
